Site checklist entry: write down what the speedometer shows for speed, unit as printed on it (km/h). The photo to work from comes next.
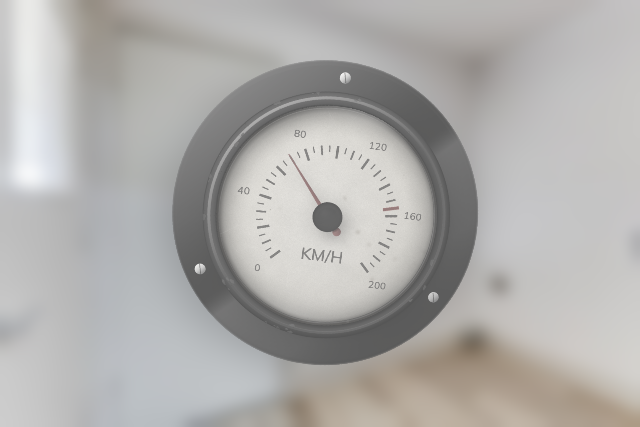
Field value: 70 km/h
